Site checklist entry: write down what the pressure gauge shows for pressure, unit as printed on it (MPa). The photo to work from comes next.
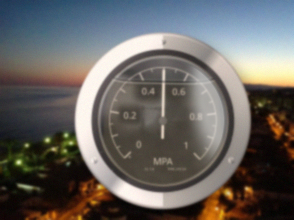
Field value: 0.5 MPa
